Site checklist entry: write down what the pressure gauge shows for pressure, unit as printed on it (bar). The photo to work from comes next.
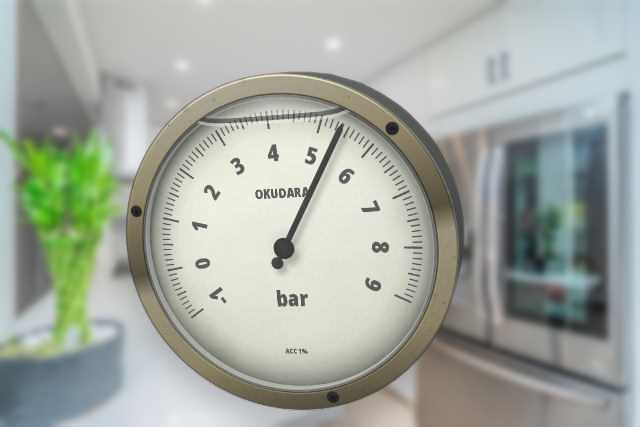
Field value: 5.4 bar
